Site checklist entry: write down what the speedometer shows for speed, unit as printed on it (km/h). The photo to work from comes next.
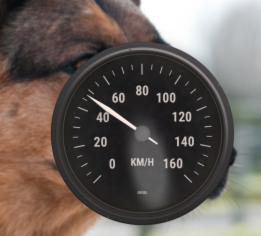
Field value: 47.5 km/h
